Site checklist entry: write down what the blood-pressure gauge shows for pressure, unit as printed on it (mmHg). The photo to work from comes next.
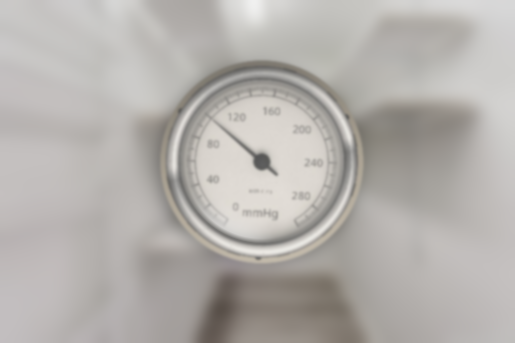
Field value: 100 mmHg
